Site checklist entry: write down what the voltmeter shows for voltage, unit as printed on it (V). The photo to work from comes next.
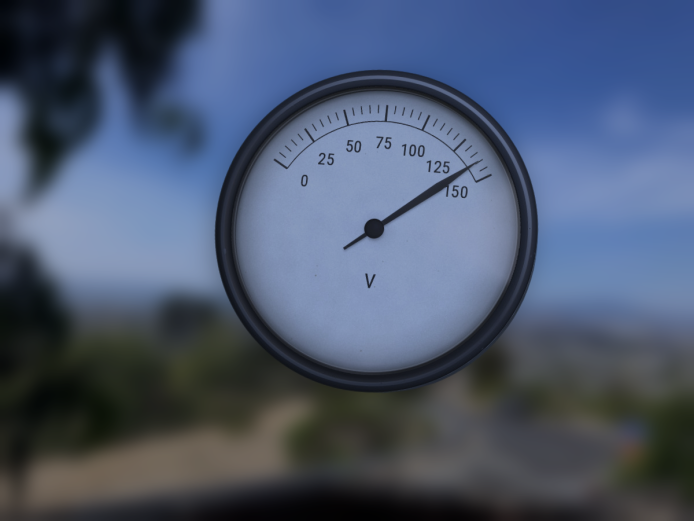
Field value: 140 V
